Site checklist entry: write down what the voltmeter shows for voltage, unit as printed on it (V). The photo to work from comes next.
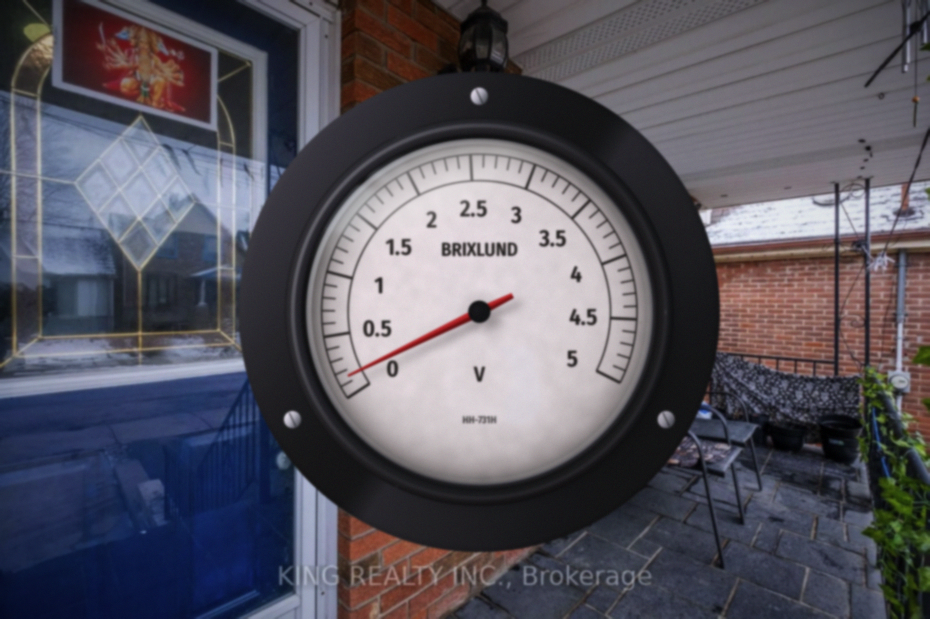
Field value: 0.15 V
